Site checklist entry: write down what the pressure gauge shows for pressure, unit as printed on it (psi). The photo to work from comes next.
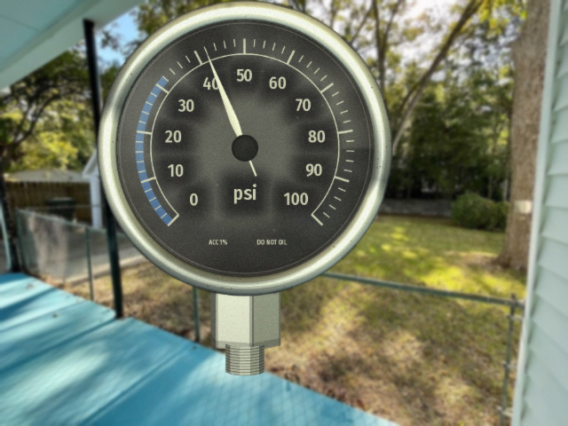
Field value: 42 psi
